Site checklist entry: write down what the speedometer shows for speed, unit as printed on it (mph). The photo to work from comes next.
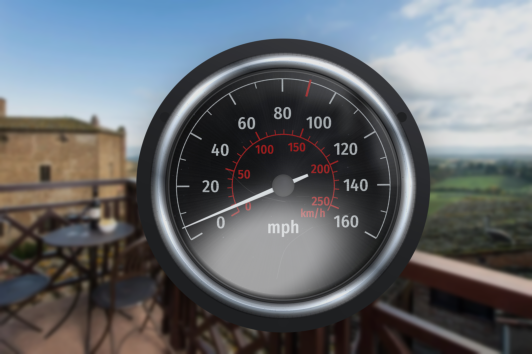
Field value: 5 mph
